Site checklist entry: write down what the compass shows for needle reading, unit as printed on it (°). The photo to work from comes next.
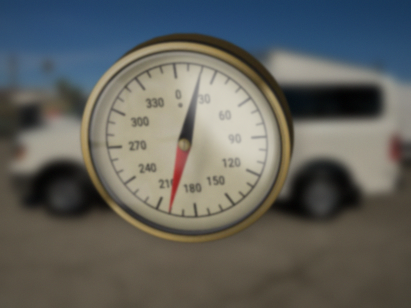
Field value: 200 °
